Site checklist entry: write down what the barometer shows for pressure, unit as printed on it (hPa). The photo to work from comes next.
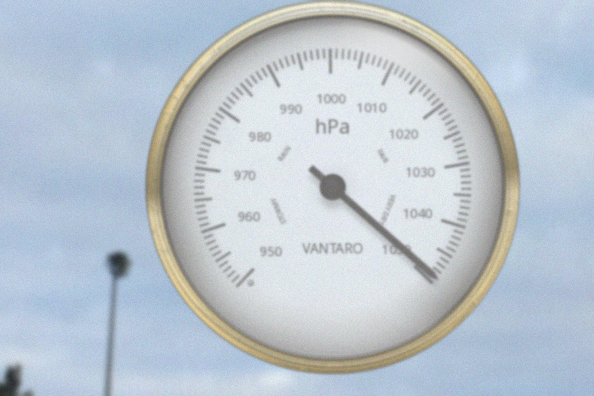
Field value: 1049 hPa
